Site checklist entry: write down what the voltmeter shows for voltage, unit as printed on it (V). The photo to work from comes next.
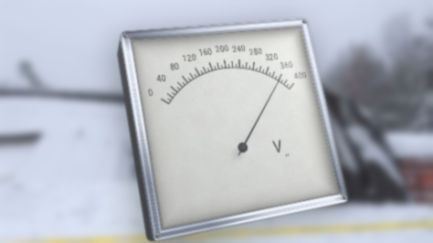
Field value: 360 V
